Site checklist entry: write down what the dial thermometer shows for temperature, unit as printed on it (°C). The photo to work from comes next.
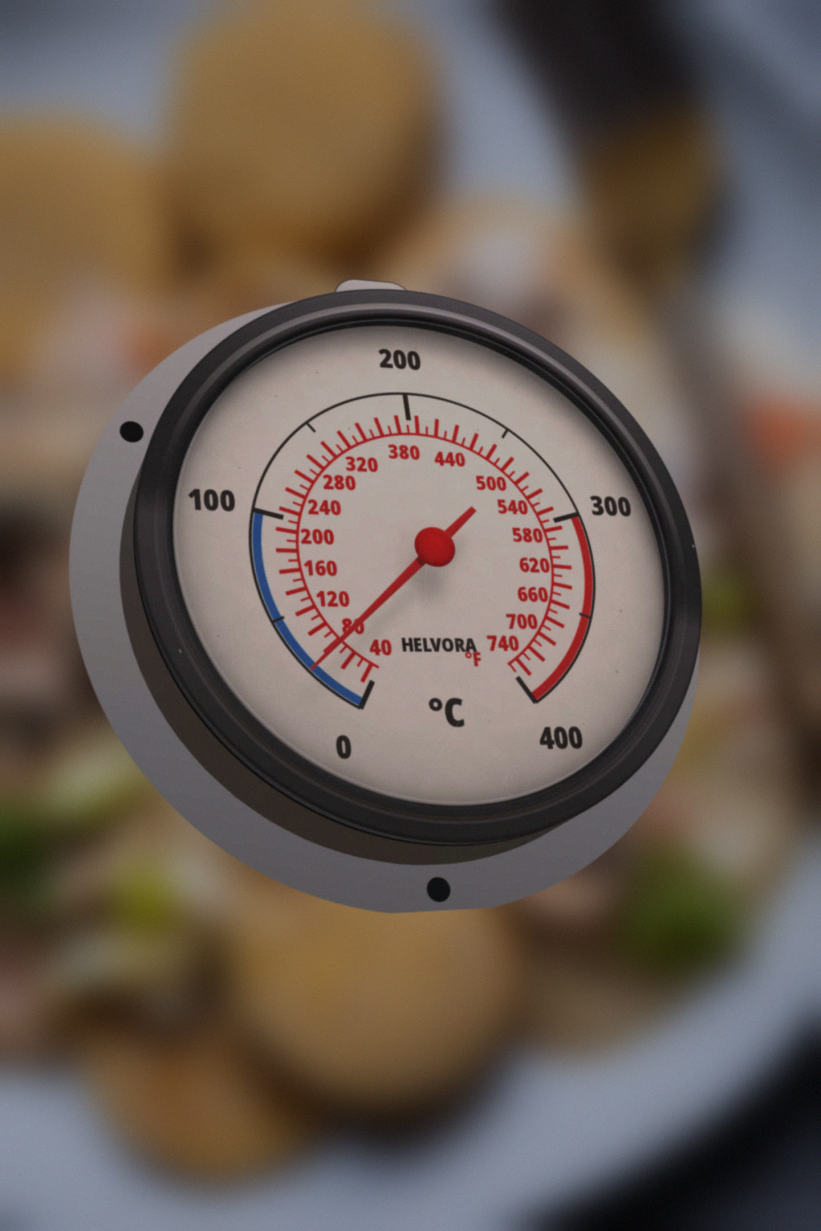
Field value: 25 °C
